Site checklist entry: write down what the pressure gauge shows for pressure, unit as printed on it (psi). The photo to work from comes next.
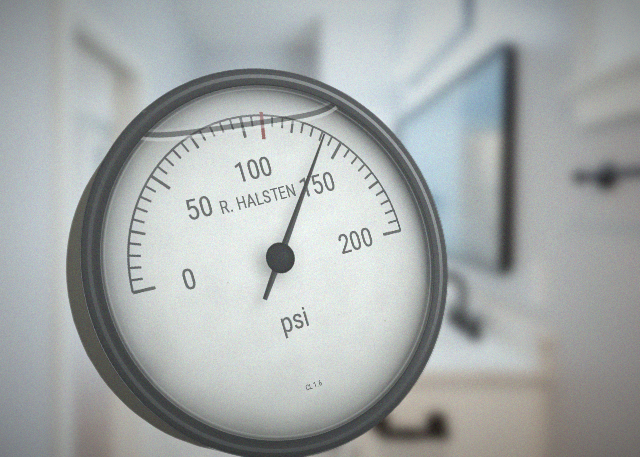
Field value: 140 psi
